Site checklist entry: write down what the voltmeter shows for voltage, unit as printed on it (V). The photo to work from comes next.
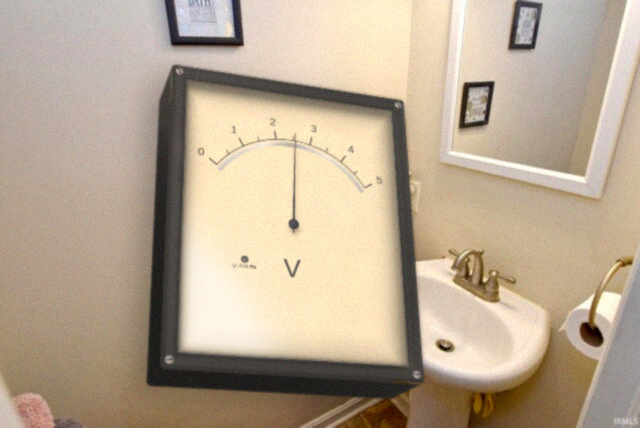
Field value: 2.5 V
